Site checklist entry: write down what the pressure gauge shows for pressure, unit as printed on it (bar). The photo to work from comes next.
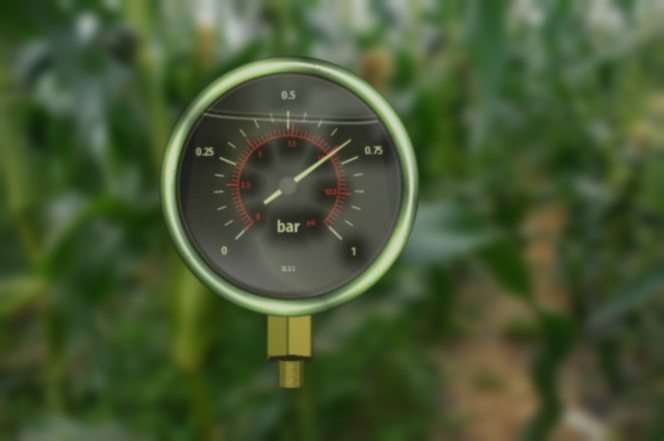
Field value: 0.7 bar
